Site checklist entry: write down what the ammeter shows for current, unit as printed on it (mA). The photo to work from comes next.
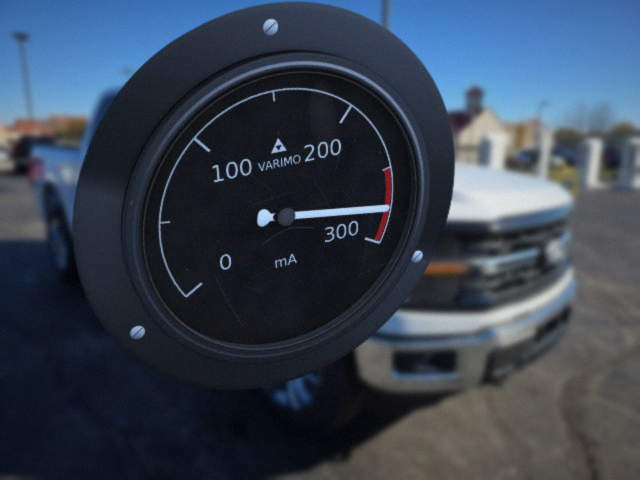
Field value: 275 mA
